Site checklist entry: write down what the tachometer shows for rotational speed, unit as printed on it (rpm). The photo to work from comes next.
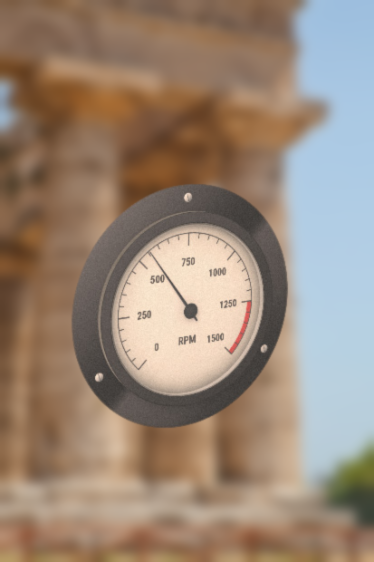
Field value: 550 rpm
